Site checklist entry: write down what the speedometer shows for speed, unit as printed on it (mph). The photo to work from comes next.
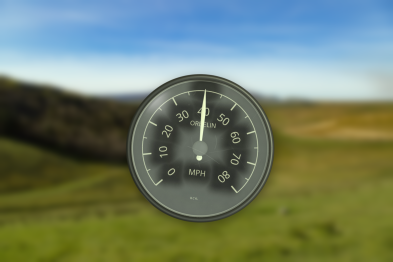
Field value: 40 mph
